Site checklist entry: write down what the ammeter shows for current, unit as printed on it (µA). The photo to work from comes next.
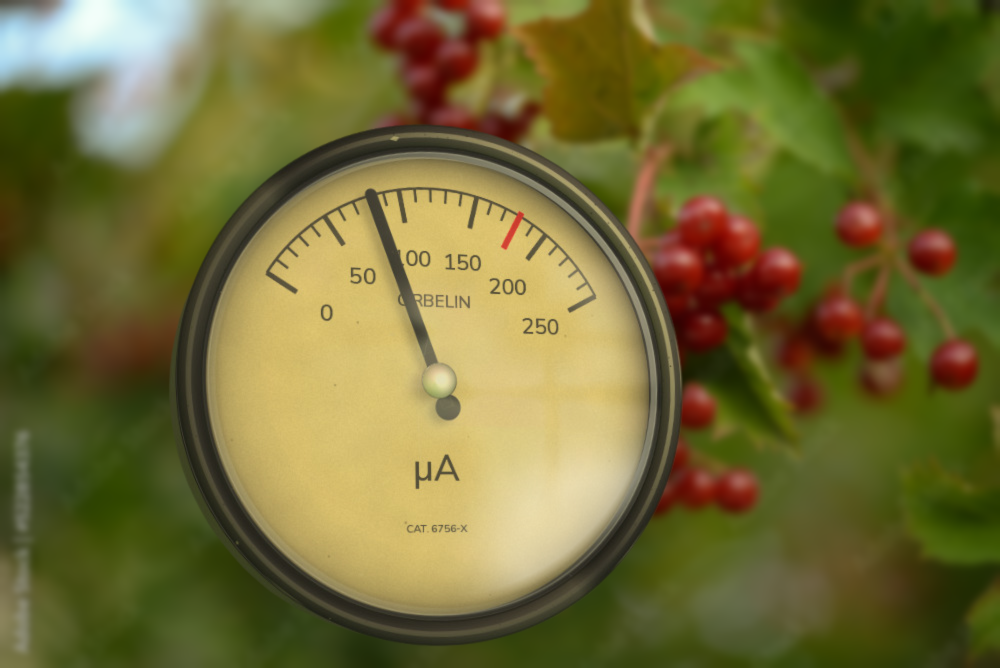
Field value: 80 µA
